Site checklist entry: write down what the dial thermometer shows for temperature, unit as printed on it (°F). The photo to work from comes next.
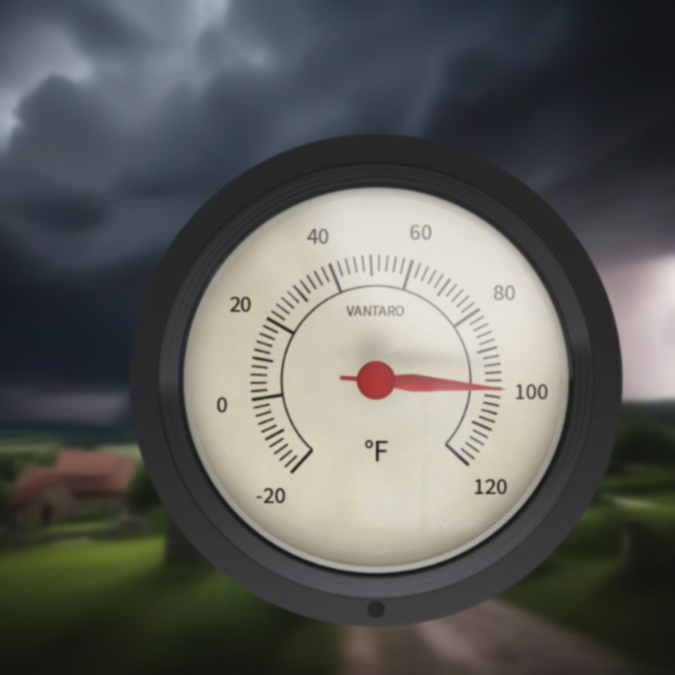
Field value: 100 °F
